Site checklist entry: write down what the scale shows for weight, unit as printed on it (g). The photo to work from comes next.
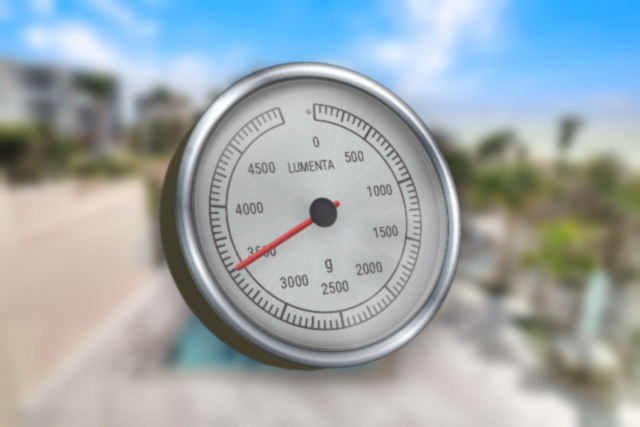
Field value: 3500 g
